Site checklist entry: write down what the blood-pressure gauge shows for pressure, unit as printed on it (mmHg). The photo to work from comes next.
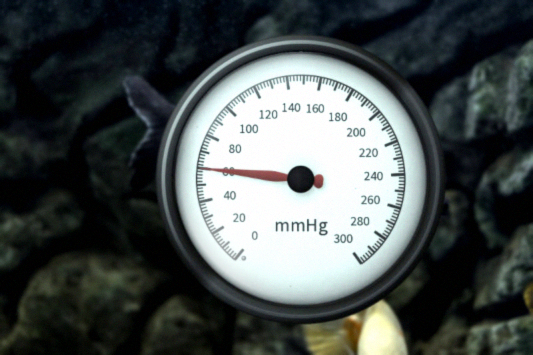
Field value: 60 mmHg
